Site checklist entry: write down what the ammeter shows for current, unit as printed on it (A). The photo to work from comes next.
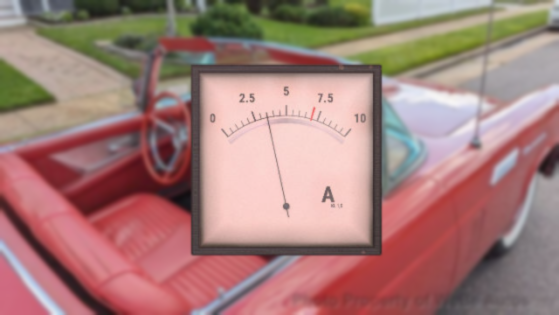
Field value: 3.5 A
